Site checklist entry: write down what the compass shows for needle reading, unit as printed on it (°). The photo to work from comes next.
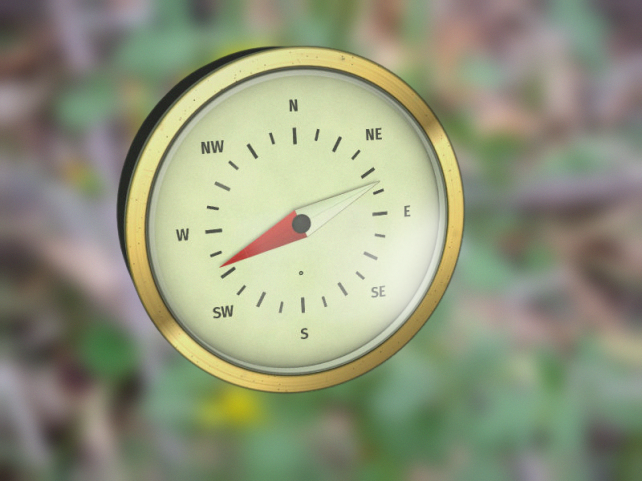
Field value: 247.5 °
